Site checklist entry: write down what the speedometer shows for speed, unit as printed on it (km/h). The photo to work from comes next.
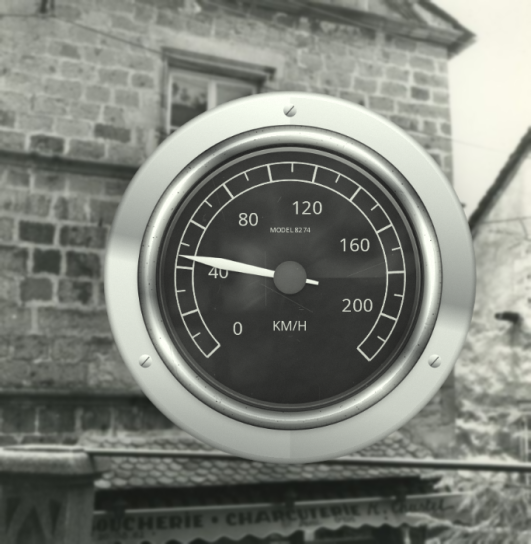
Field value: 45 km/h
